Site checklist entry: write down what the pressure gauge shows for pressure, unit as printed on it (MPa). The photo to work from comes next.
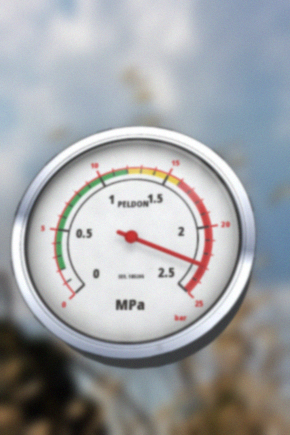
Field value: 2.3 MPa
